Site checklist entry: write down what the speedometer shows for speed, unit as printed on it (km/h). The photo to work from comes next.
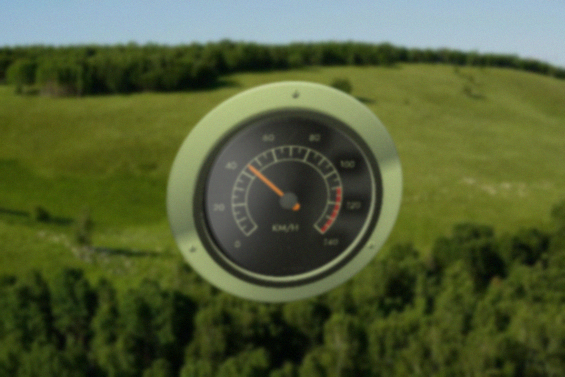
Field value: 45 km/h
